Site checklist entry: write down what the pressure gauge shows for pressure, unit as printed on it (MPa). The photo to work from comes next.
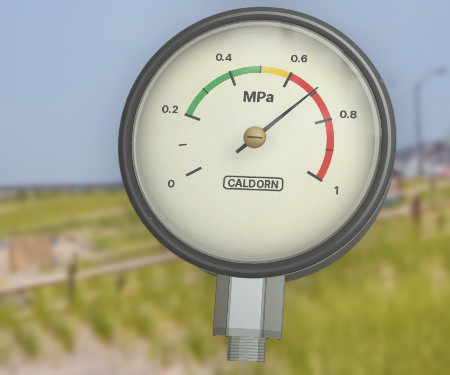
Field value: 0.7 MPa
